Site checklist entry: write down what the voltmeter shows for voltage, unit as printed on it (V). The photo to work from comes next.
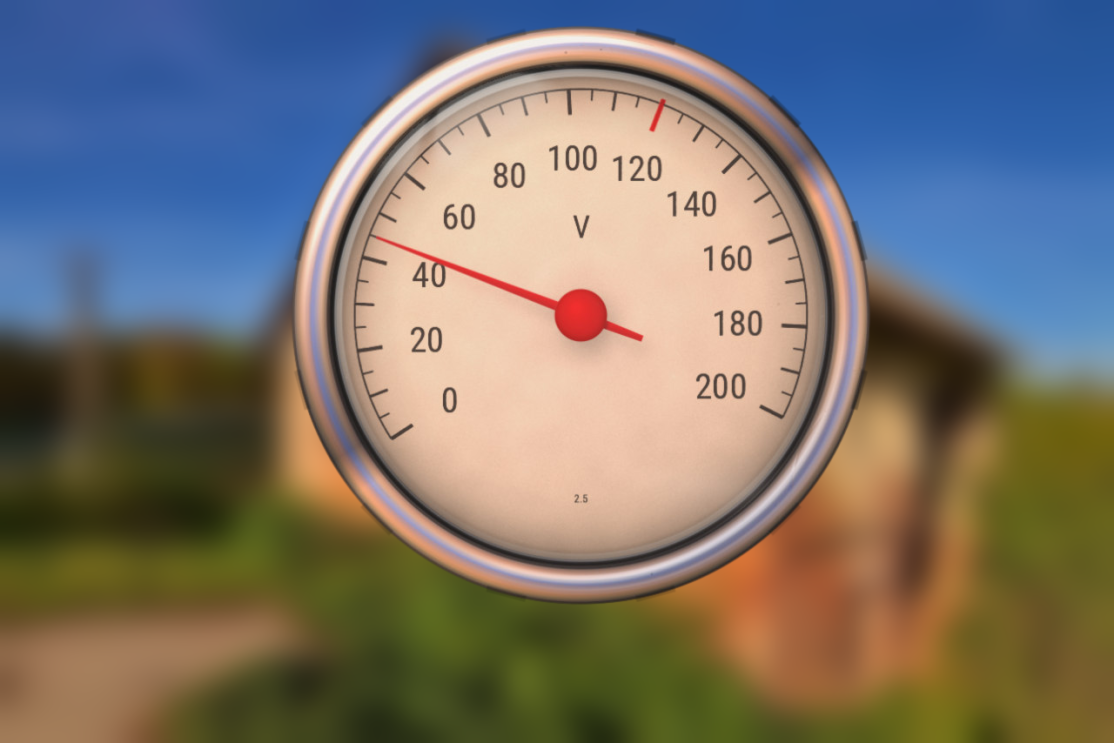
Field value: 45 V
